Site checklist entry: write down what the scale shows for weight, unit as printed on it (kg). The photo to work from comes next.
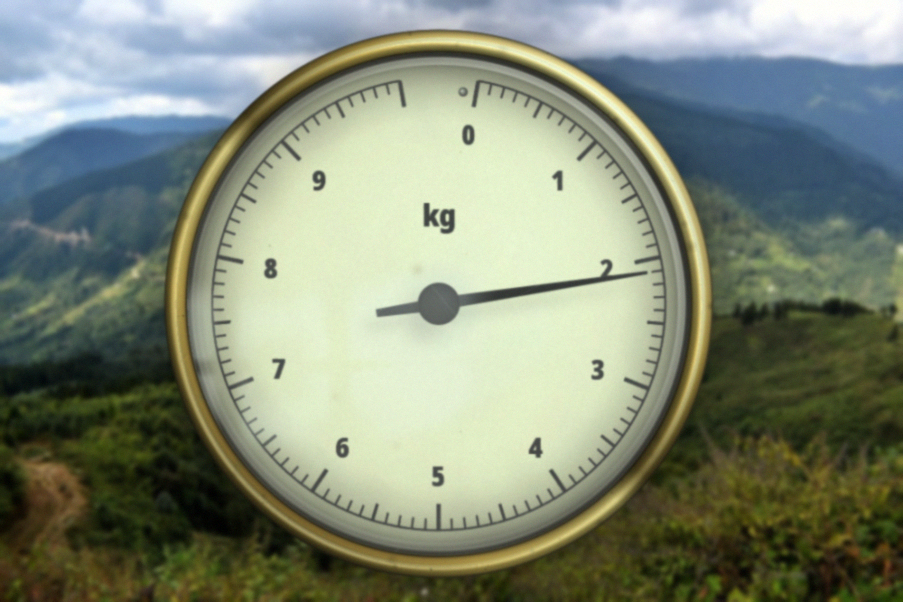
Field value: 2.1 kg
